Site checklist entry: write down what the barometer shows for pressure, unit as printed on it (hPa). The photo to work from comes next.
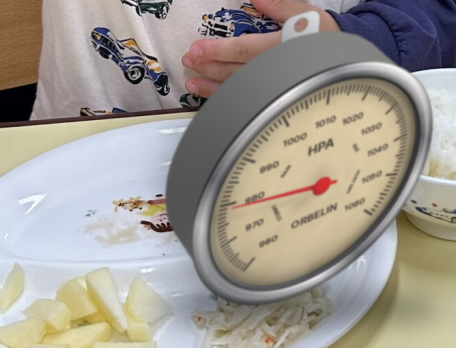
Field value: 980 hPa
